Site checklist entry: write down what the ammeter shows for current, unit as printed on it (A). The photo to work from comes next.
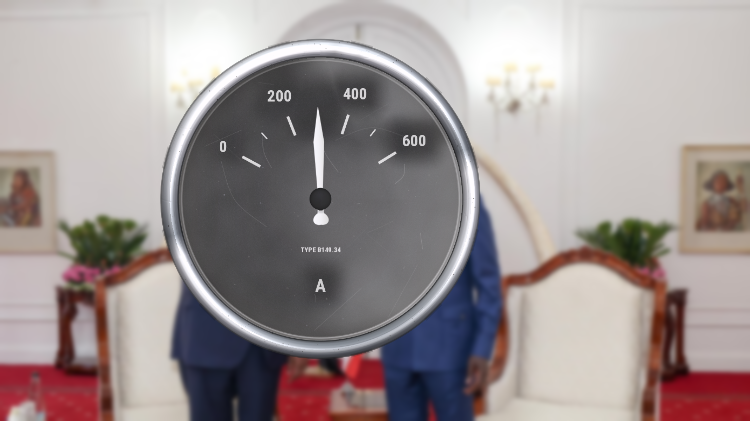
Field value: 300 A
